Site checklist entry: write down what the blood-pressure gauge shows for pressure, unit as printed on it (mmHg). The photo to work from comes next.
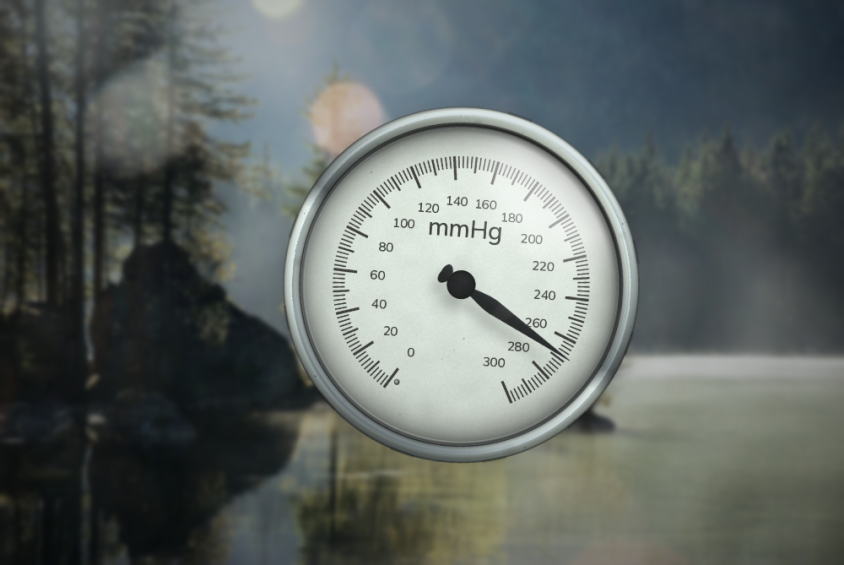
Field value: 268 mmHg
